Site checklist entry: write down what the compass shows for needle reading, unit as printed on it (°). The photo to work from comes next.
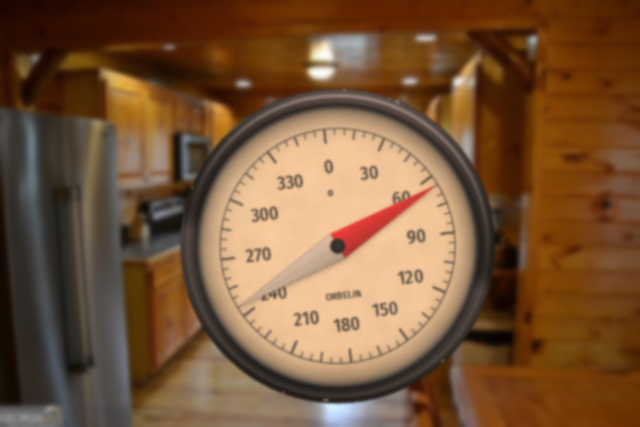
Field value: 65 °
